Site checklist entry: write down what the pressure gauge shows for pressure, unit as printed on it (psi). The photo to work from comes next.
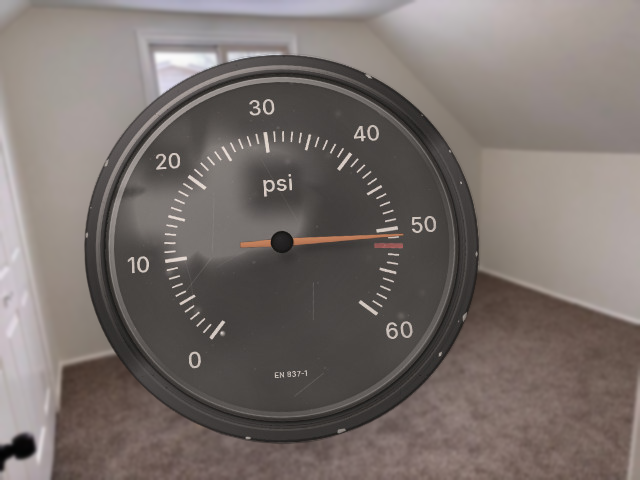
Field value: 51 psi
